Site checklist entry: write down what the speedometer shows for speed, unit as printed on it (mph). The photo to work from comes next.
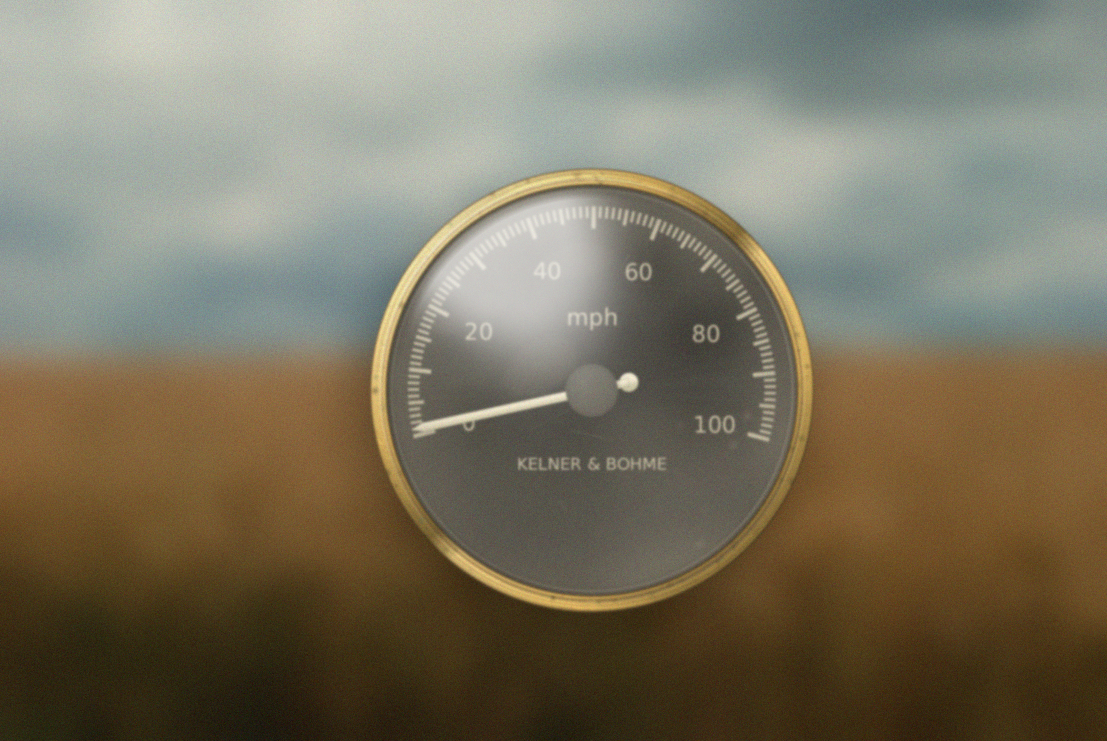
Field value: 1 mph
